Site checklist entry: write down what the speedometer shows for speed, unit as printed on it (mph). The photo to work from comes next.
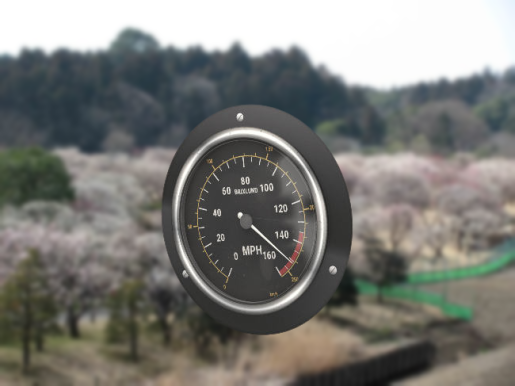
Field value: 150 mph
